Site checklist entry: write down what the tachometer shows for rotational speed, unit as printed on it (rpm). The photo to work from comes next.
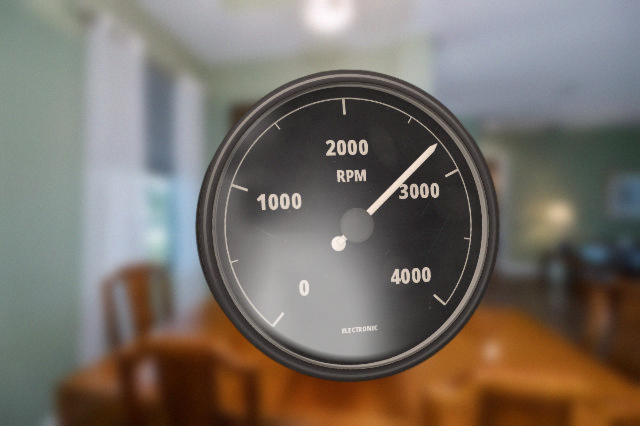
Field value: 2750 rpm
